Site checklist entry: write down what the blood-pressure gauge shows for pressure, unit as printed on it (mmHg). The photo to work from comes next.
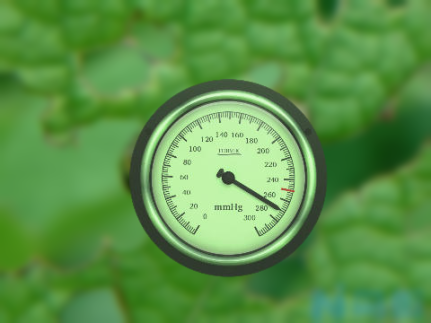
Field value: 270 mmHg
